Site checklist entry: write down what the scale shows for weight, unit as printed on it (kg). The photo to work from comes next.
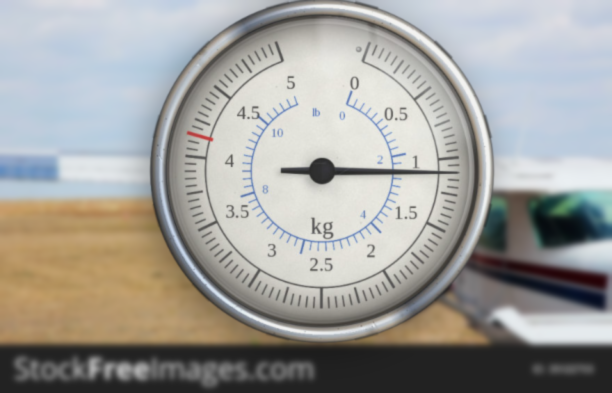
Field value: 1.1 kg
